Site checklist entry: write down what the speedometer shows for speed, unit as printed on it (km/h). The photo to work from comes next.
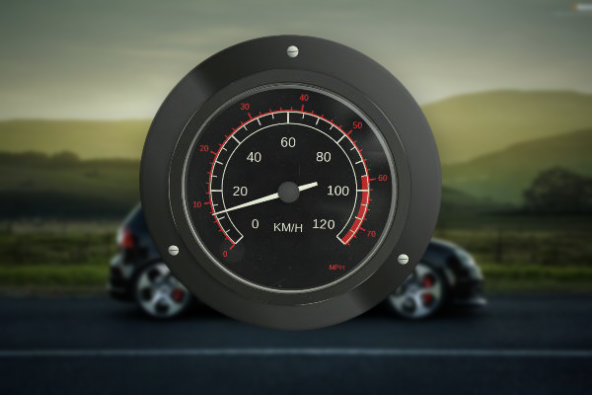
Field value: 12.5 km/h
